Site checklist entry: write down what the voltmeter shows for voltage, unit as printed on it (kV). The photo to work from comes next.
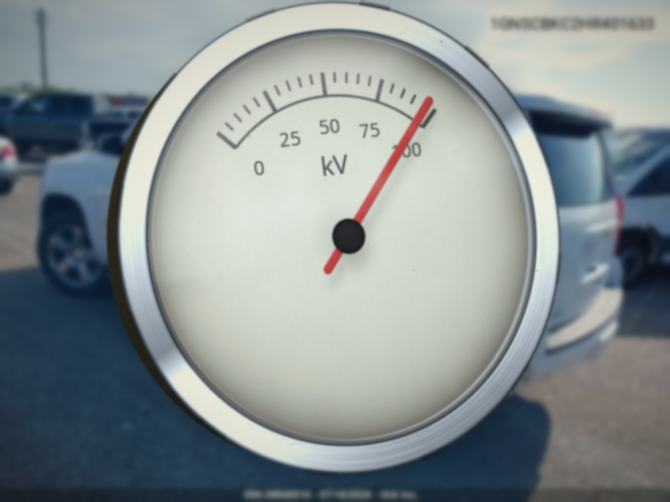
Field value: 95 kV
